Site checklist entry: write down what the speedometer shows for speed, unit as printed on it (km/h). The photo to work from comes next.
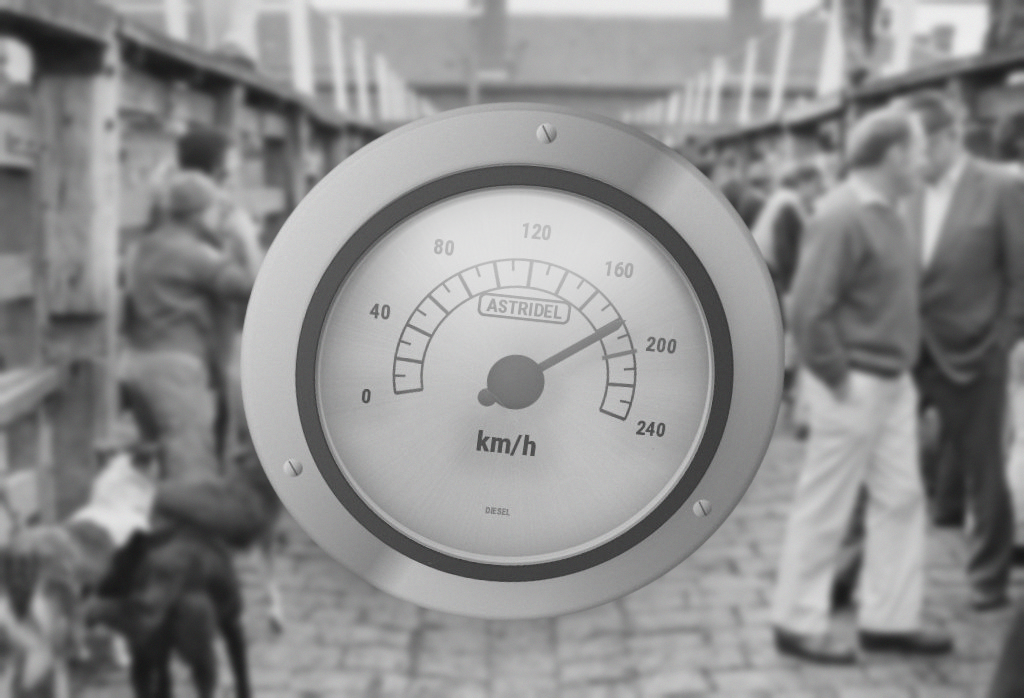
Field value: 180 km/h
